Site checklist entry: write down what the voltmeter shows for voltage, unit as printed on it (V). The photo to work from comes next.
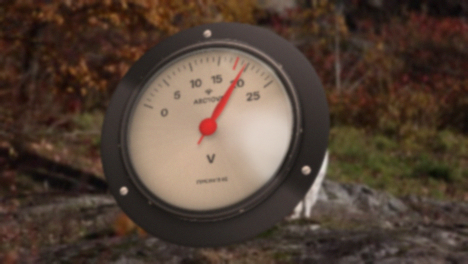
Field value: 20 V
